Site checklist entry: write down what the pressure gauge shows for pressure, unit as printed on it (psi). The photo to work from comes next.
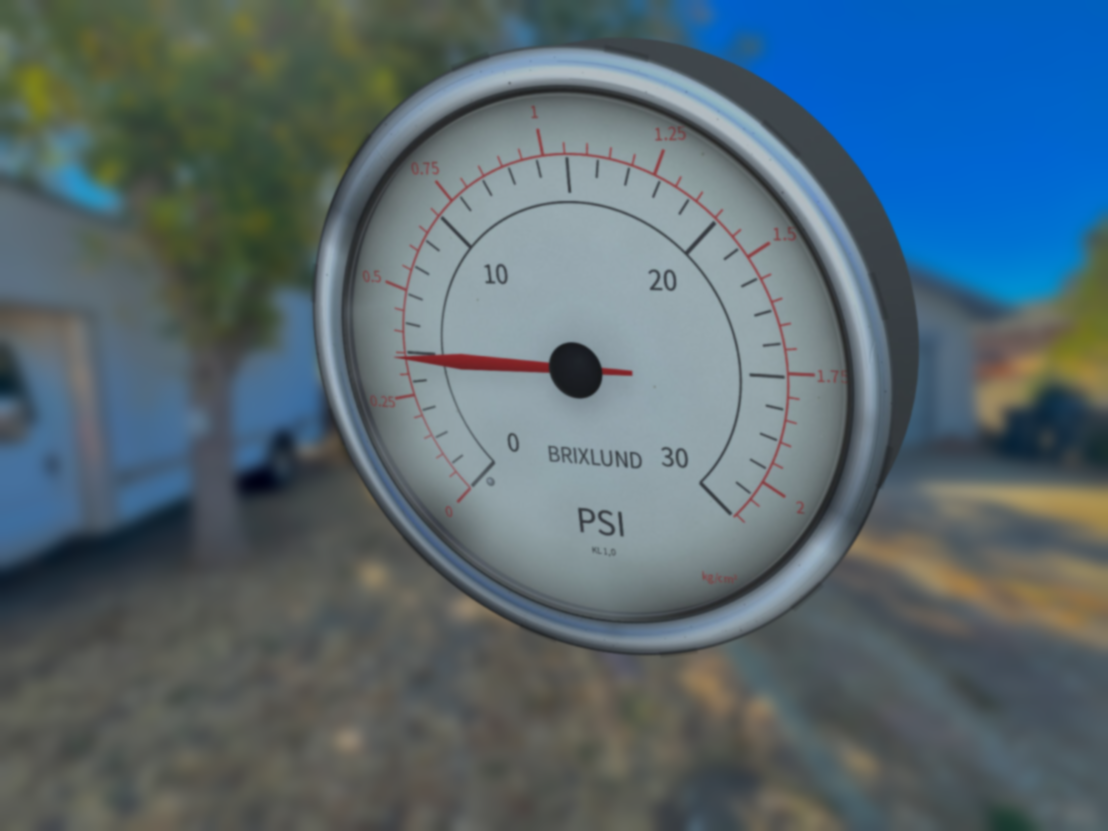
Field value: 5 psi
